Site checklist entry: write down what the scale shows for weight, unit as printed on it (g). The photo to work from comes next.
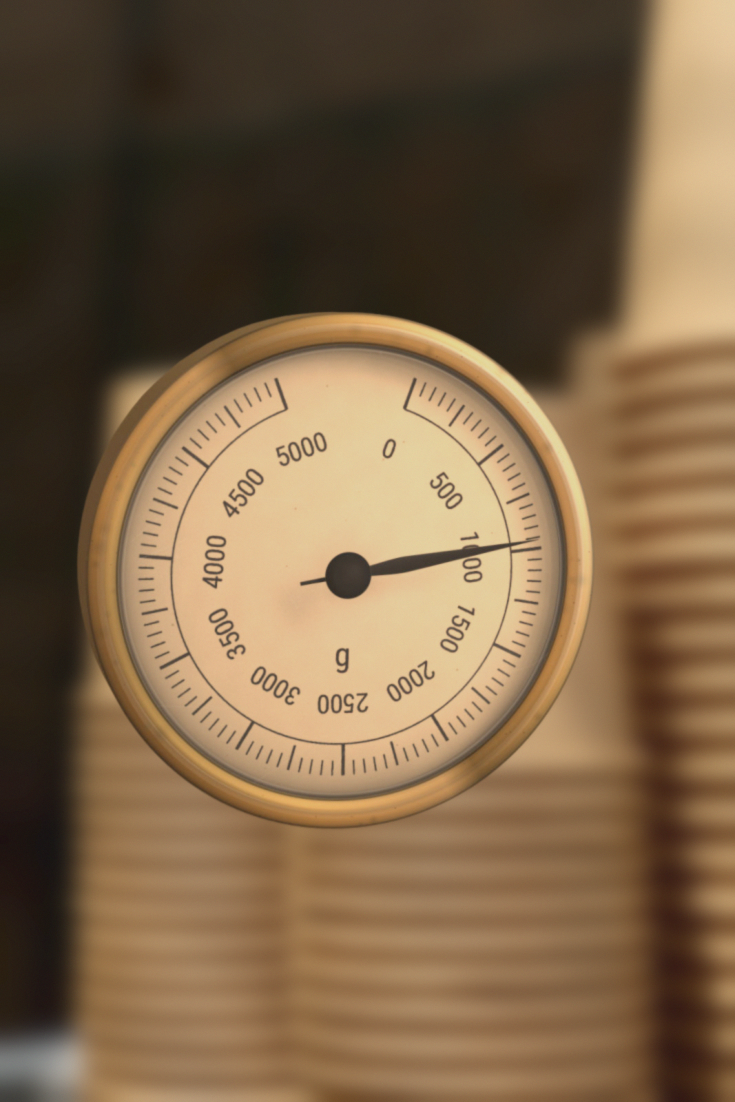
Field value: 950 g
